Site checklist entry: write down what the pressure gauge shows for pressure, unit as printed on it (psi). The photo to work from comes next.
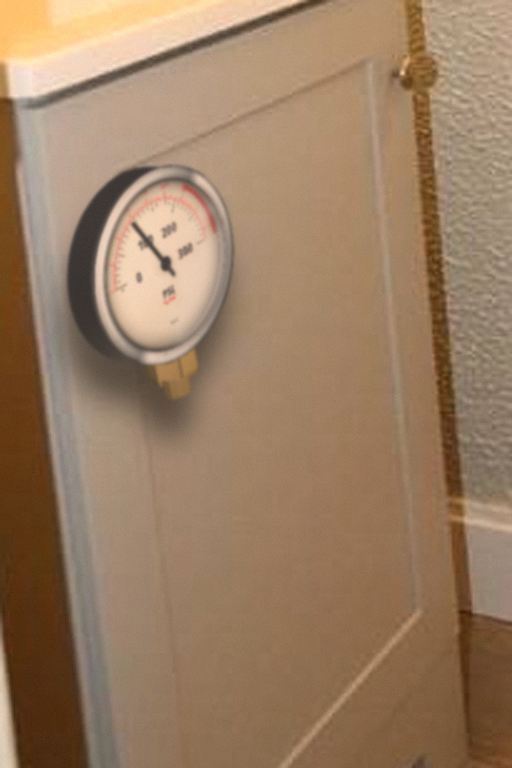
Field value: 100 psi
